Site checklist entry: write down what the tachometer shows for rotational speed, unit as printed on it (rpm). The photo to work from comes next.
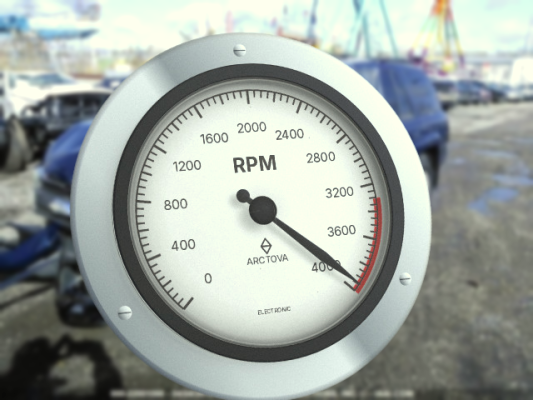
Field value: 3950 rpm
